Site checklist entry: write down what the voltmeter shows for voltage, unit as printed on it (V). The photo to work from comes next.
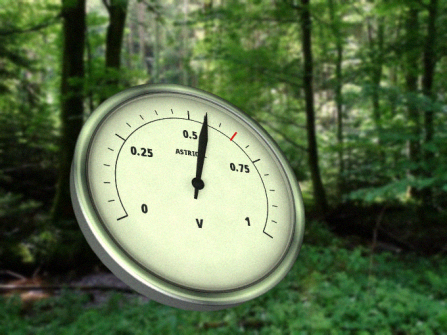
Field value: 0.55 V
